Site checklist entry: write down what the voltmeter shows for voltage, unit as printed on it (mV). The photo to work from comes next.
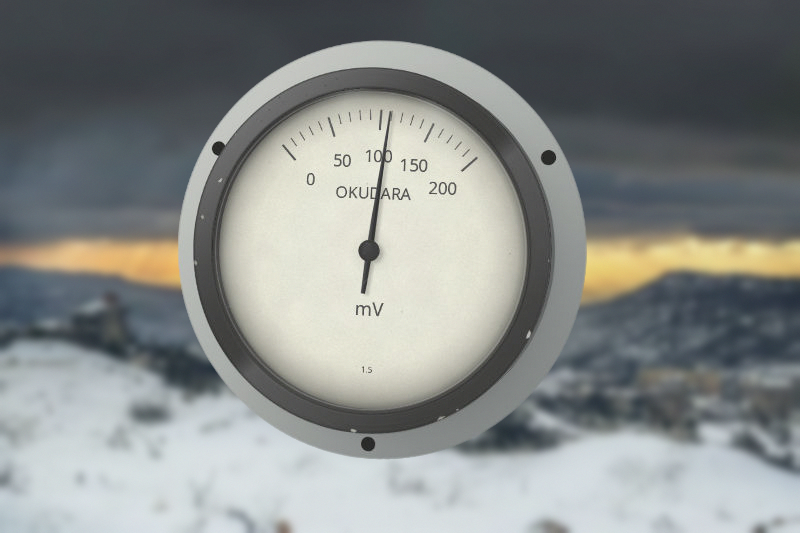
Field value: 110 mV
